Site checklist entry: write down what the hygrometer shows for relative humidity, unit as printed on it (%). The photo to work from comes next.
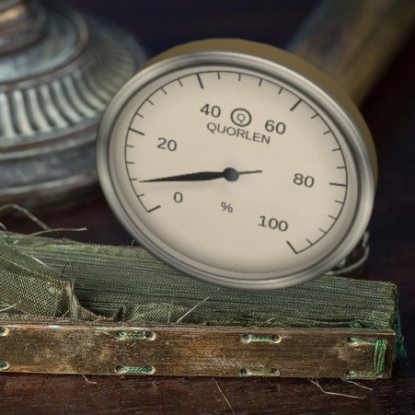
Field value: 8 %
